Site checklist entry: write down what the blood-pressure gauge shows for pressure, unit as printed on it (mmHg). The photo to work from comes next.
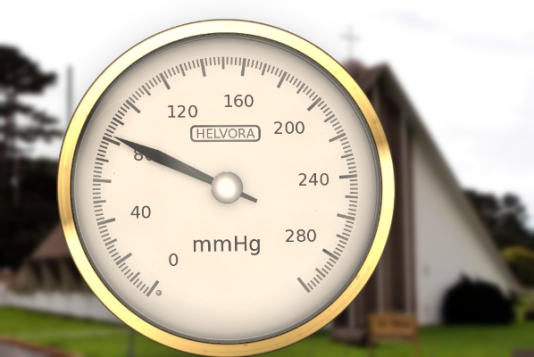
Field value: 82 mmHg
